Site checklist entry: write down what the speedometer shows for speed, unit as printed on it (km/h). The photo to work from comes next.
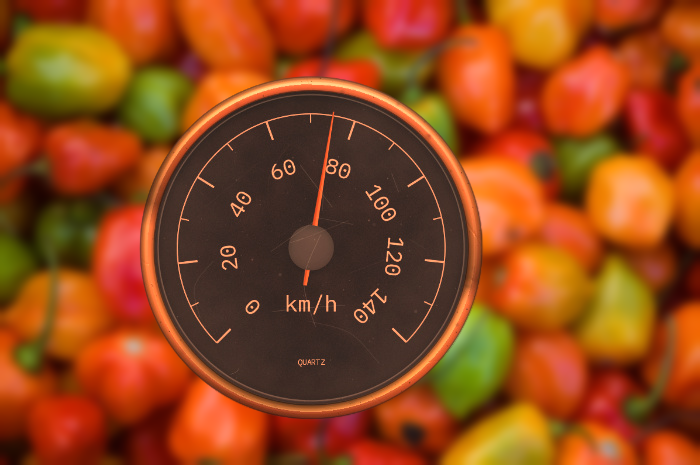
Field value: 75 km/h
